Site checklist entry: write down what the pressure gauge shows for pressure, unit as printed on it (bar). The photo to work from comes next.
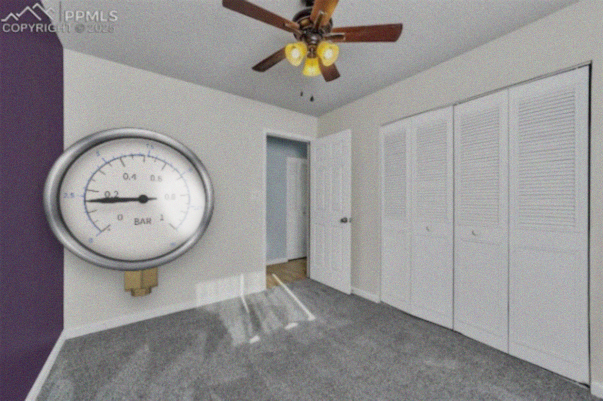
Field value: 0.15 bar
